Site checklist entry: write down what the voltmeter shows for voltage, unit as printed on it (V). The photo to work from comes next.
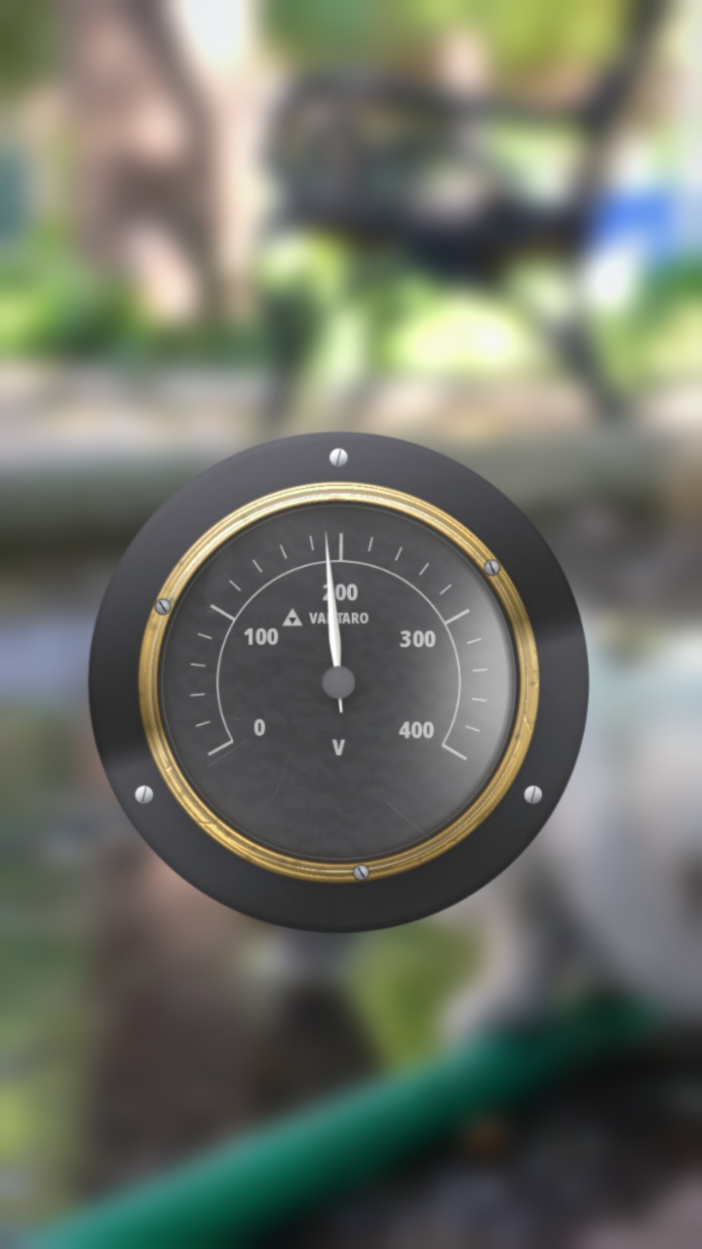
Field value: 190 V
